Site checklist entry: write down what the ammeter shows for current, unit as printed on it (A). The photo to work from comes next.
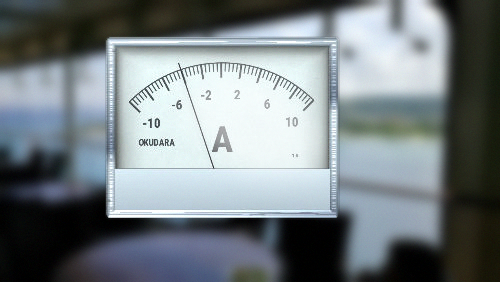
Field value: -4 A
